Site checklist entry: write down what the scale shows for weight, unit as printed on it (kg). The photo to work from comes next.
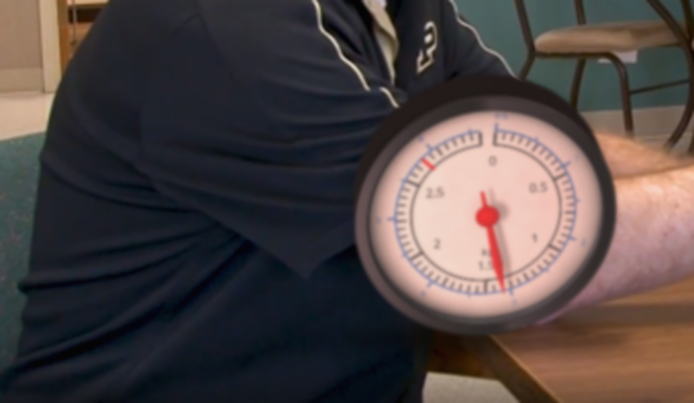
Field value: 1.4 kg
